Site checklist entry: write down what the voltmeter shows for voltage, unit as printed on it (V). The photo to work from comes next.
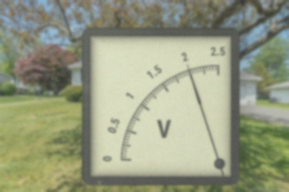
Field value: 2 V
